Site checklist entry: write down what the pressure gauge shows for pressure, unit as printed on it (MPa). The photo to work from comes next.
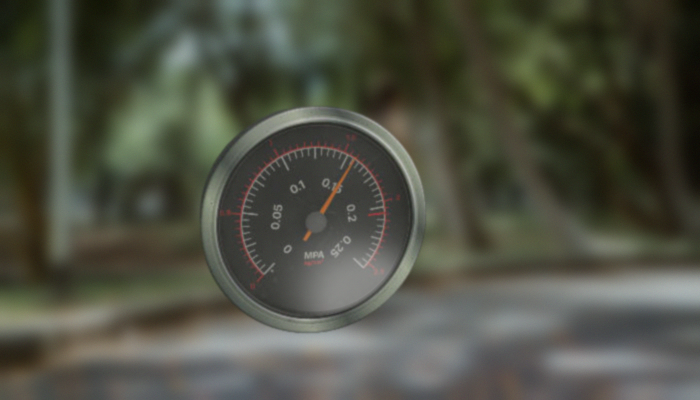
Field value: 0.155 MPa
